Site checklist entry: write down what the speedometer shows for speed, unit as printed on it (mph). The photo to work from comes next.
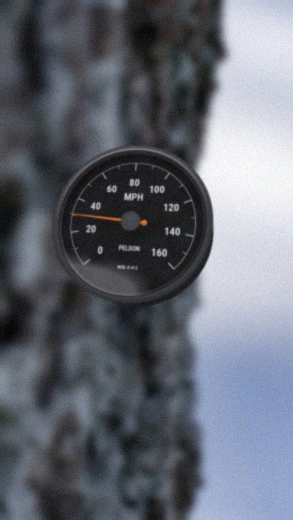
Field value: 30 mph
